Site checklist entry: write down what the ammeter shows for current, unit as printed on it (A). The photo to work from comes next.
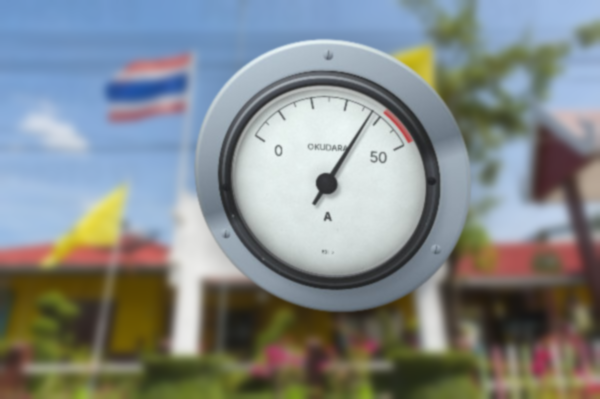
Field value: 37.5 A
